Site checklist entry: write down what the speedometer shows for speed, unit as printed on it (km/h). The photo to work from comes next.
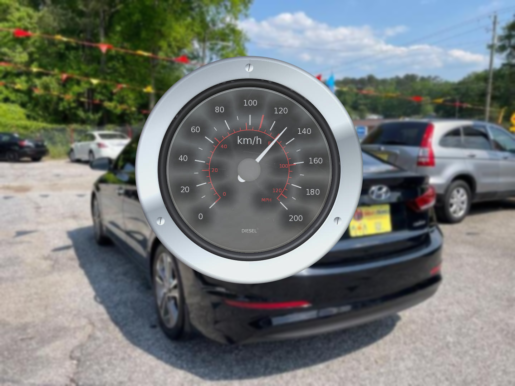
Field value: 130 km/h
